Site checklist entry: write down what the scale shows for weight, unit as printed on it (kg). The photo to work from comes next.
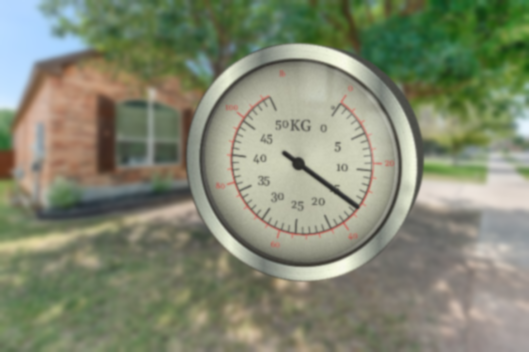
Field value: 15 kg
